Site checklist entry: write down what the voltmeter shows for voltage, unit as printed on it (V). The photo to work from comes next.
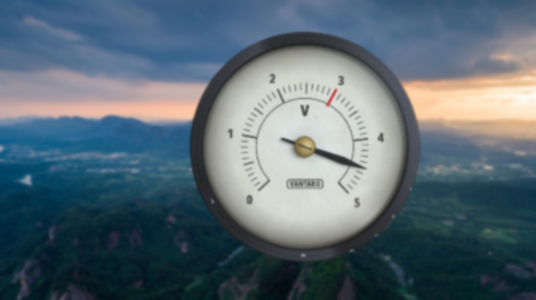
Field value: 4.5 V
